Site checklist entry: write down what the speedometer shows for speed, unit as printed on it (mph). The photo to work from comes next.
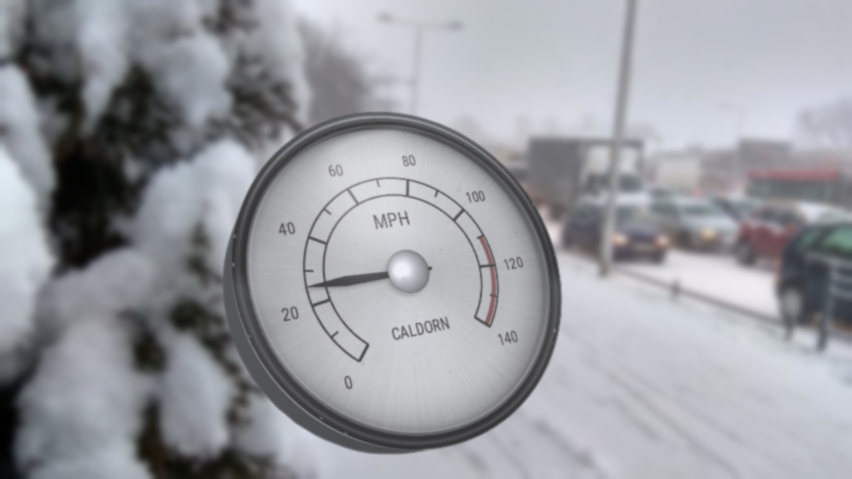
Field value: 25 mph
